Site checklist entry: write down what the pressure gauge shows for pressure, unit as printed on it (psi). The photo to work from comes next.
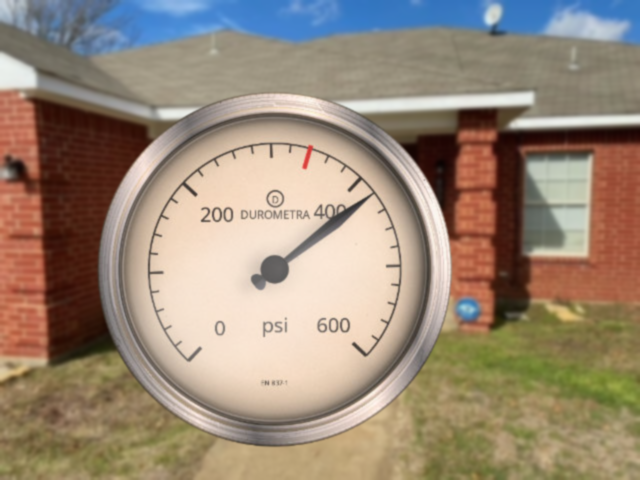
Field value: 420 psi
